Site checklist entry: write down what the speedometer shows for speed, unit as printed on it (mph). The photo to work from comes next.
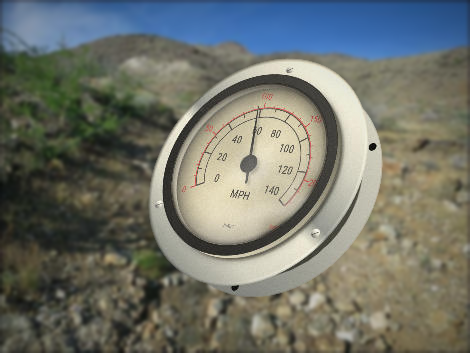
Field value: 60 mph
